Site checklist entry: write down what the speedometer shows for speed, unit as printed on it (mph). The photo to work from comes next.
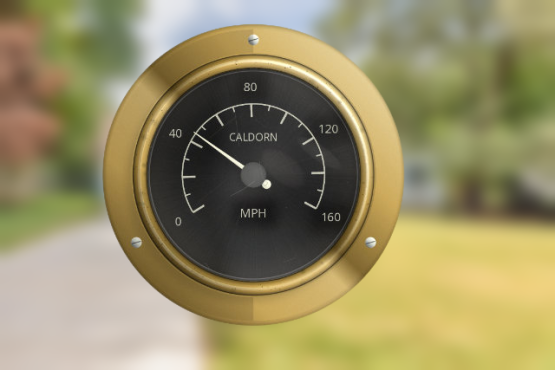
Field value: 45 mph
